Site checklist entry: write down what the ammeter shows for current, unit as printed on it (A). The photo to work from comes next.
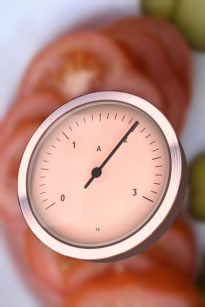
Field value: 2 A
